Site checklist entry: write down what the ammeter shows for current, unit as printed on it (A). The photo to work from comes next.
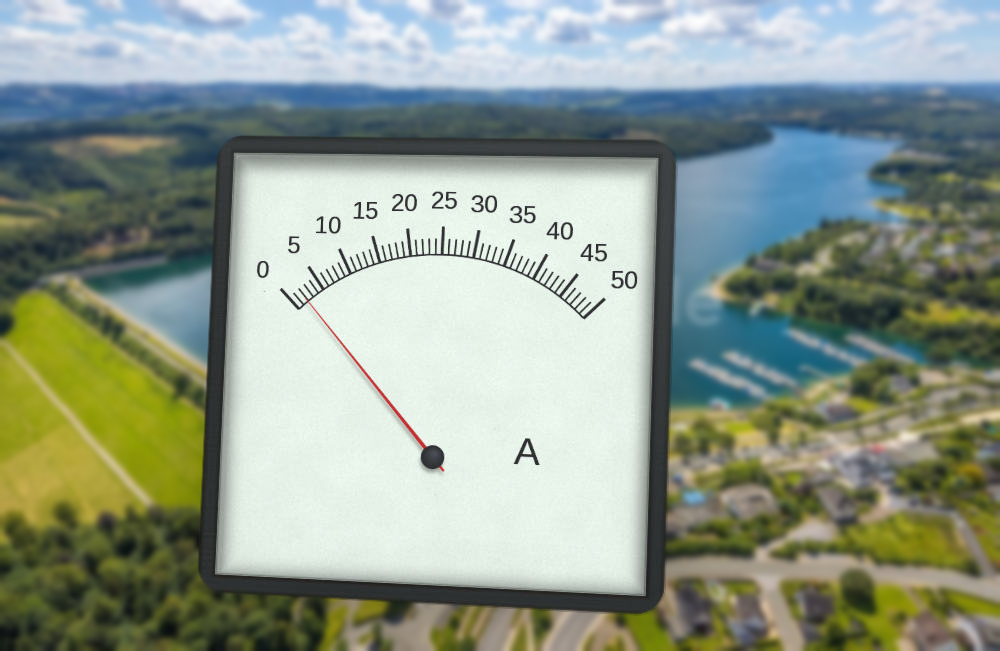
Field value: 2 A
